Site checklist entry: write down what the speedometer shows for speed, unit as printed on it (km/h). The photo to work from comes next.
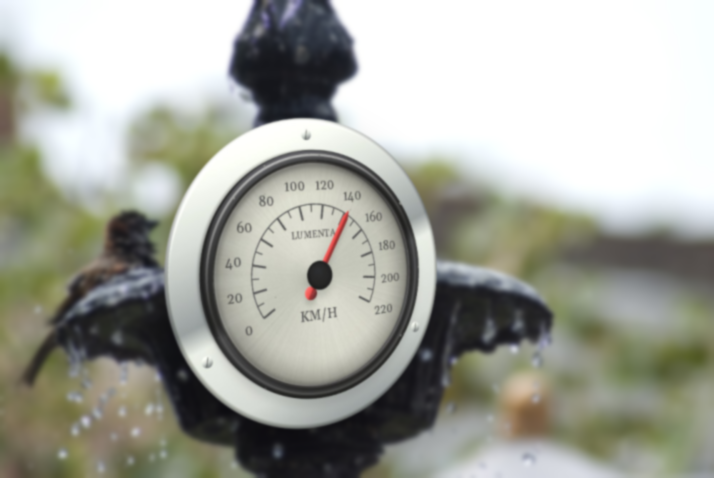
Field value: 140 km/h
